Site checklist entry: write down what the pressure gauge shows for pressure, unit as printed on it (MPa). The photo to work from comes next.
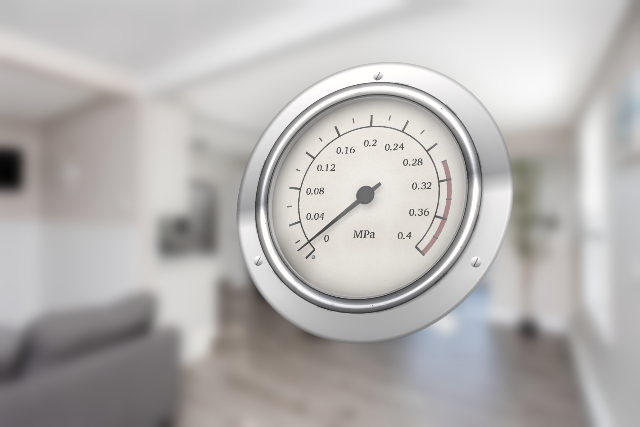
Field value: 0.01 MPa
